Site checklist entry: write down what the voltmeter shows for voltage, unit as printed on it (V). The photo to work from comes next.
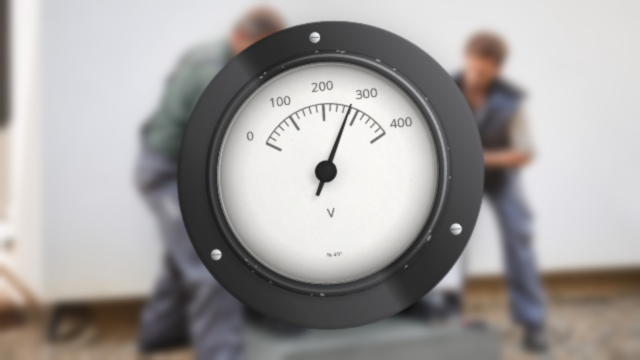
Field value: 280 V
